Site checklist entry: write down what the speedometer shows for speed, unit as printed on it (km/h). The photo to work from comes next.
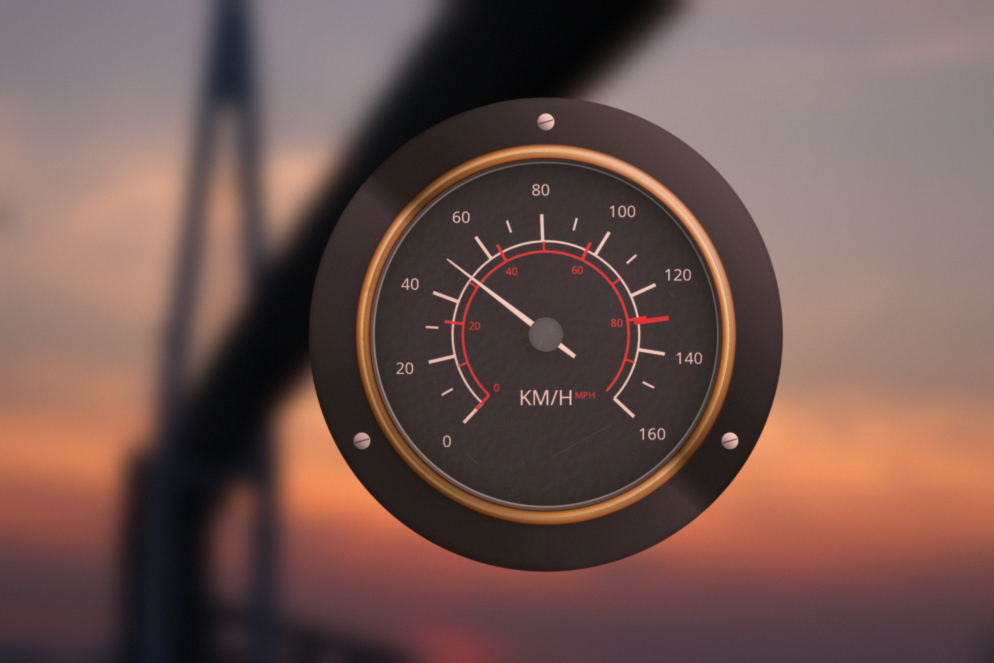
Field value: 50 km/h
